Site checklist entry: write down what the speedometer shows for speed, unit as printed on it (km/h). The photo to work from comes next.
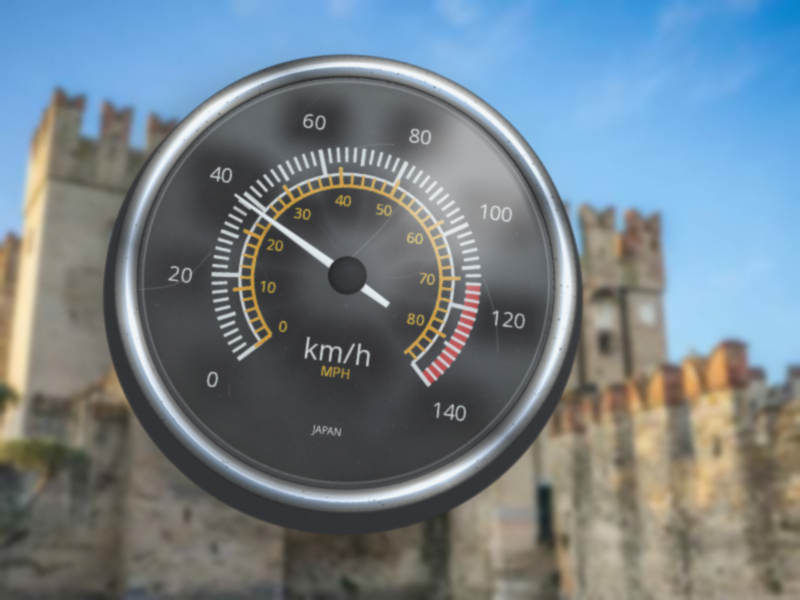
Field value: 38 km/h
